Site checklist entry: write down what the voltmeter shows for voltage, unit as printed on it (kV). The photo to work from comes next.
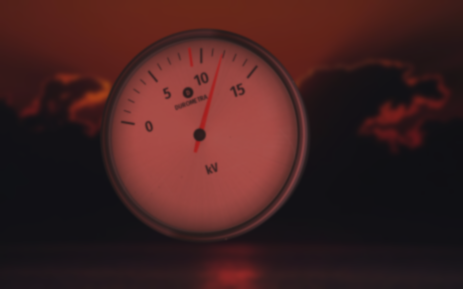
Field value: 12 kV
